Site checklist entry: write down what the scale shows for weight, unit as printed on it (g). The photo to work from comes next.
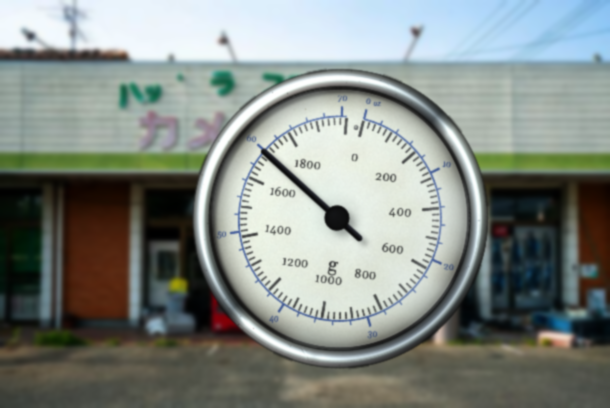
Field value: 1700 g
